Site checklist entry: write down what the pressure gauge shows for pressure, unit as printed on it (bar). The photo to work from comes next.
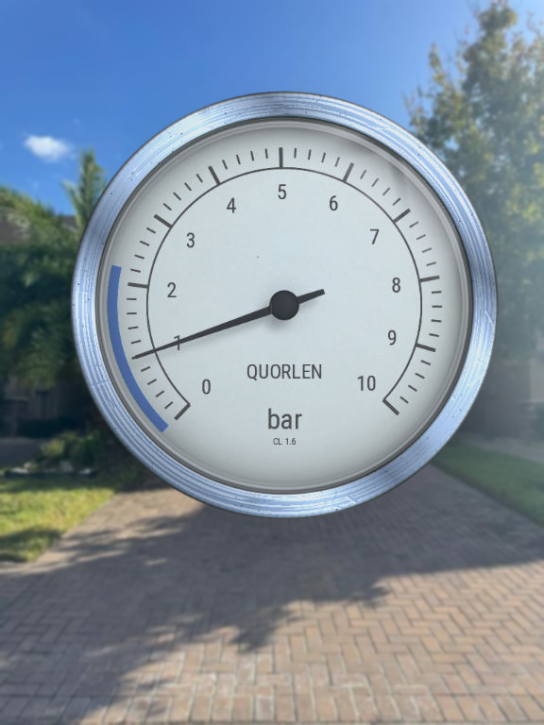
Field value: 1 bar
